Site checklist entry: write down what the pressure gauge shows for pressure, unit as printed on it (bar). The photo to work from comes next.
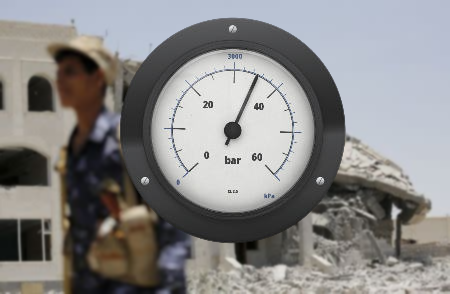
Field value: 35 bar
